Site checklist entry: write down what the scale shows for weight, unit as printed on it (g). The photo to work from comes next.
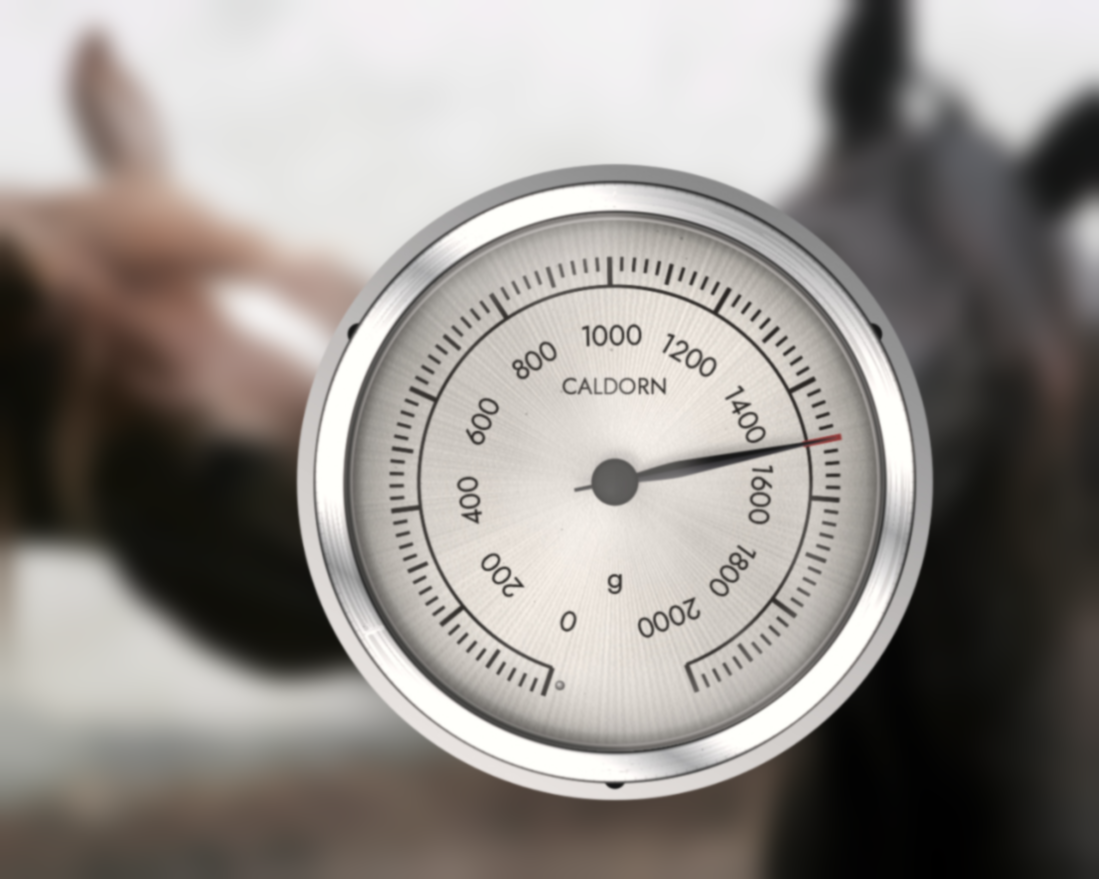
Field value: 1500 g
